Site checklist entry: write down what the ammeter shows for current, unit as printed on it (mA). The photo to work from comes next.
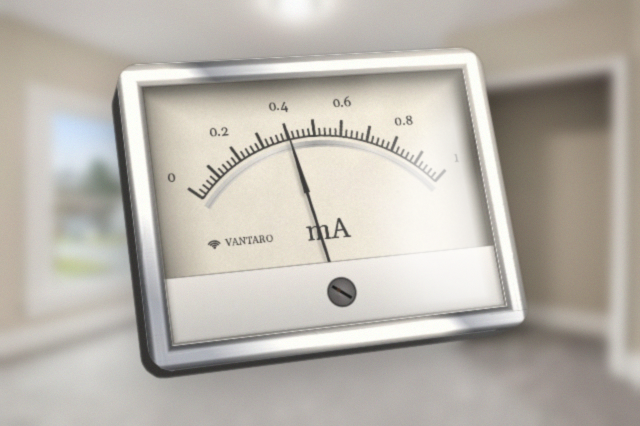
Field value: 0.4 mA
